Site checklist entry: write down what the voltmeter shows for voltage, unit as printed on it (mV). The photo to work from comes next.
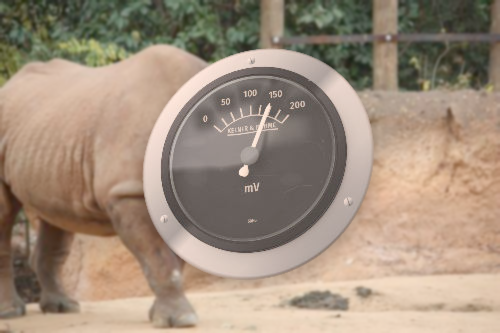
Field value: 150 mV
